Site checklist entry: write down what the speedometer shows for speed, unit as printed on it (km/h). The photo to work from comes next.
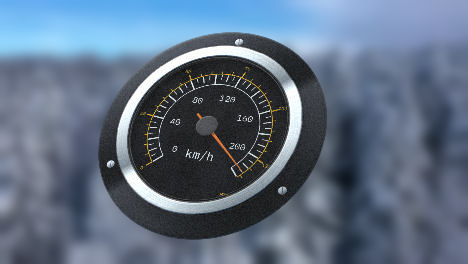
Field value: 215 km/h
